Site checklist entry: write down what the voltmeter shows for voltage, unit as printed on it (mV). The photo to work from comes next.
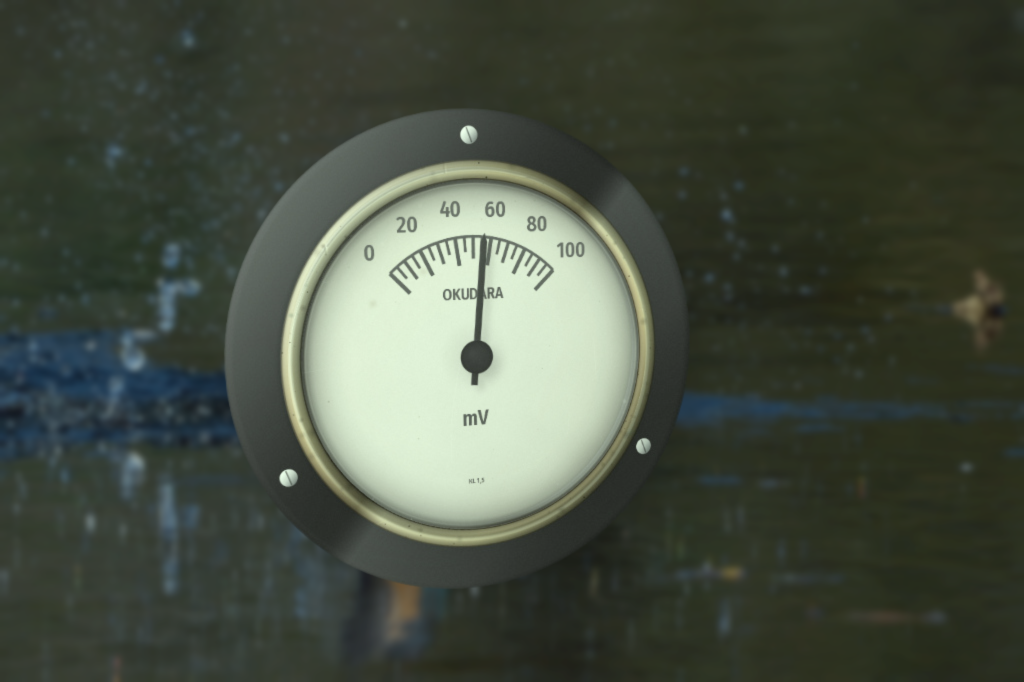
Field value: 55 mV
